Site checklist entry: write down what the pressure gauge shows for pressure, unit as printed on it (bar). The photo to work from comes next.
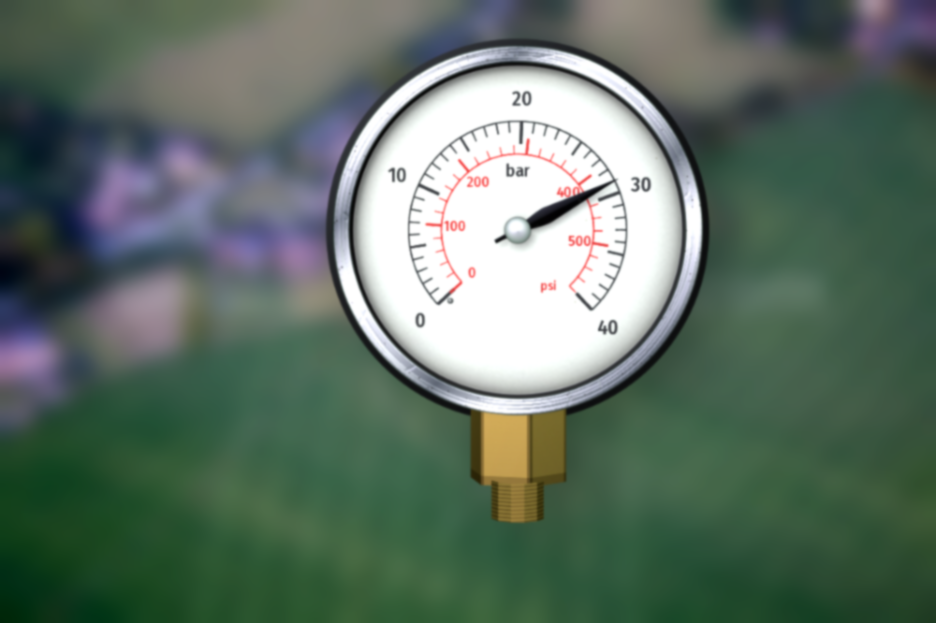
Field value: 29 bar
